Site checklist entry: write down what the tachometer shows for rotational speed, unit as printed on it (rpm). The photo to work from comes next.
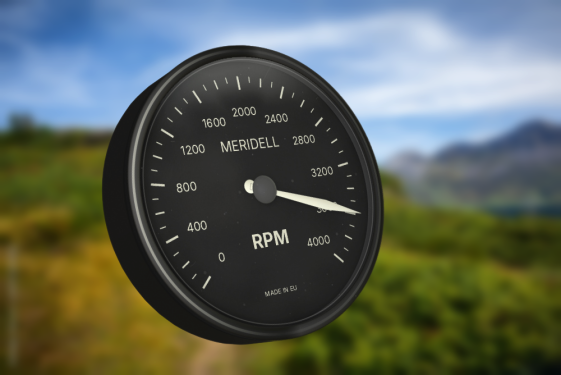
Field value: 3600 rpm
